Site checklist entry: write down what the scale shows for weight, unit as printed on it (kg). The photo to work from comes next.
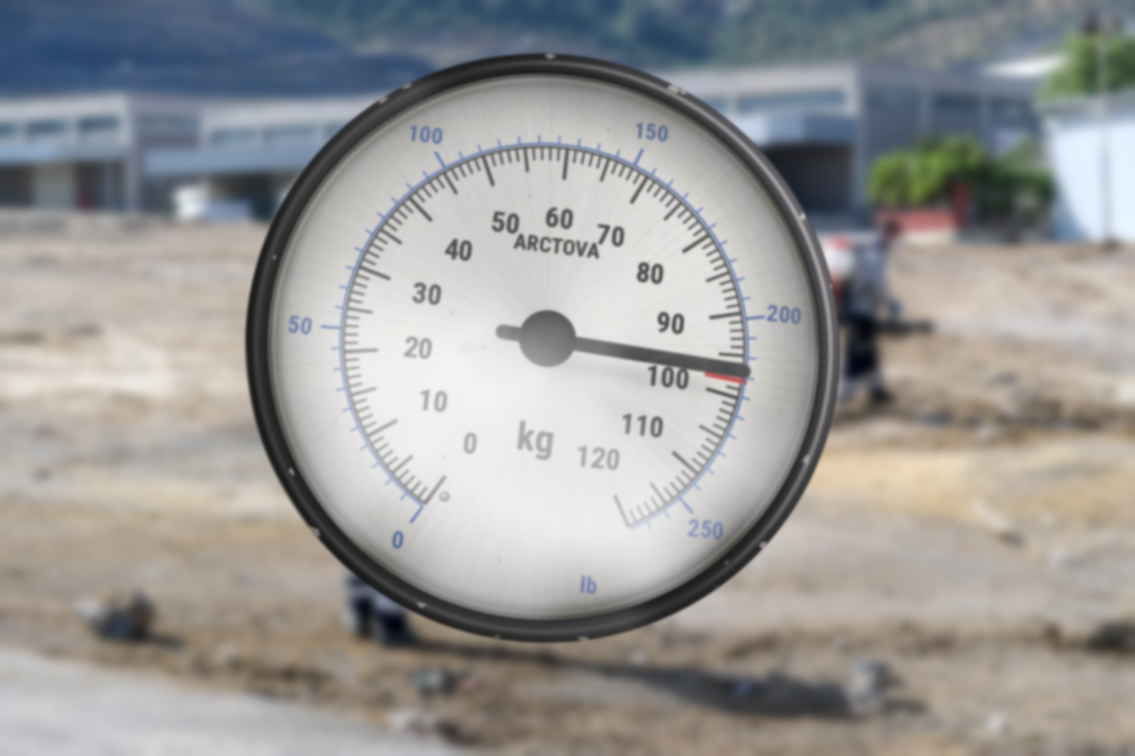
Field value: 97 kg
